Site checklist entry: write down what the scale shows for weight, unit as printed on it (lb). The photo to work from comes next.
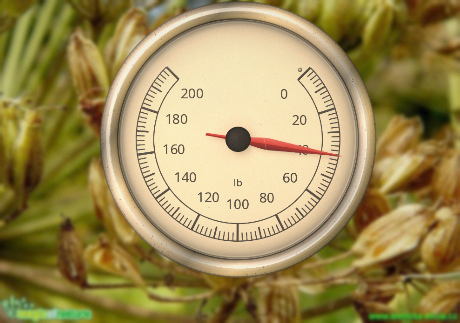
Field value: 40 lb
